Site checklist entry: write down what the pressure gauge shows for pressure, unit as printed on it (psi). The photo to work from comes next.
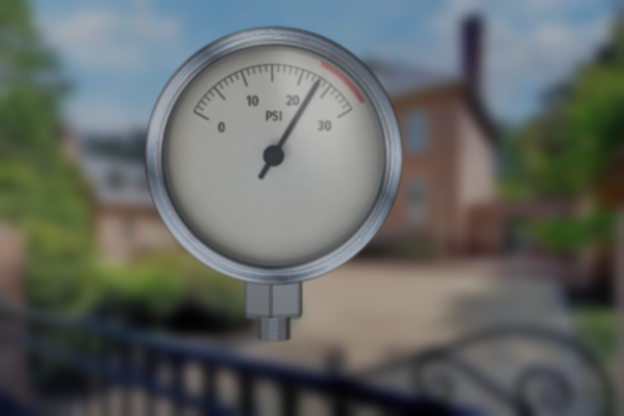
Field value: 23 psi
